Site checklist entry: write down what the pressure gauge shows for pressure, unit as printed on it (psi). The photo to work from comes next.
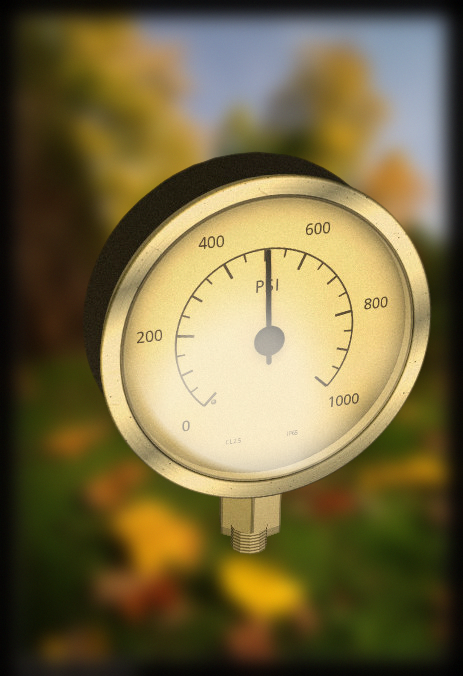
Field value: 500 psi
